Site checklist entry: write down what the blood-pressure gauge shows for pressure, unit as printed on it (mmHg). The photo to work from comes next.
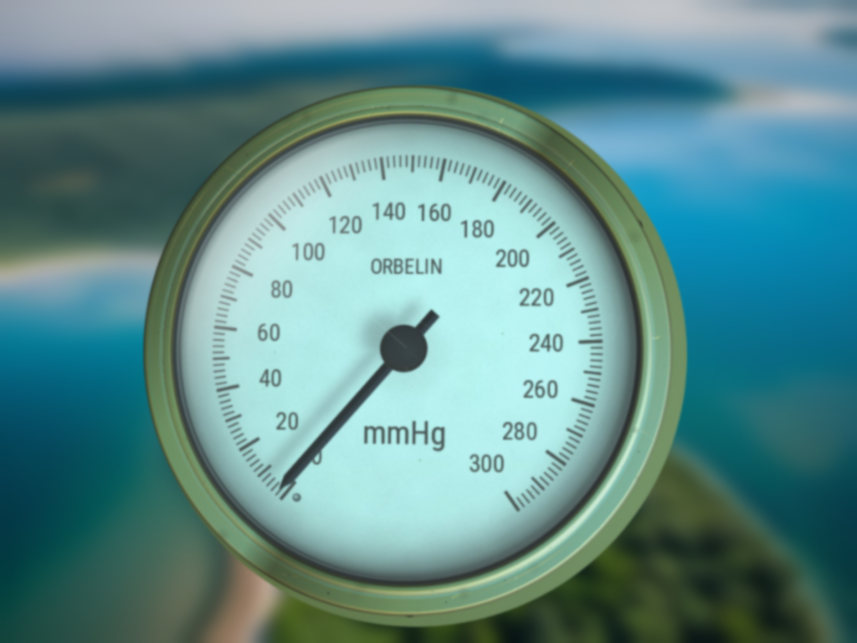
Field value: 2 mmHg
